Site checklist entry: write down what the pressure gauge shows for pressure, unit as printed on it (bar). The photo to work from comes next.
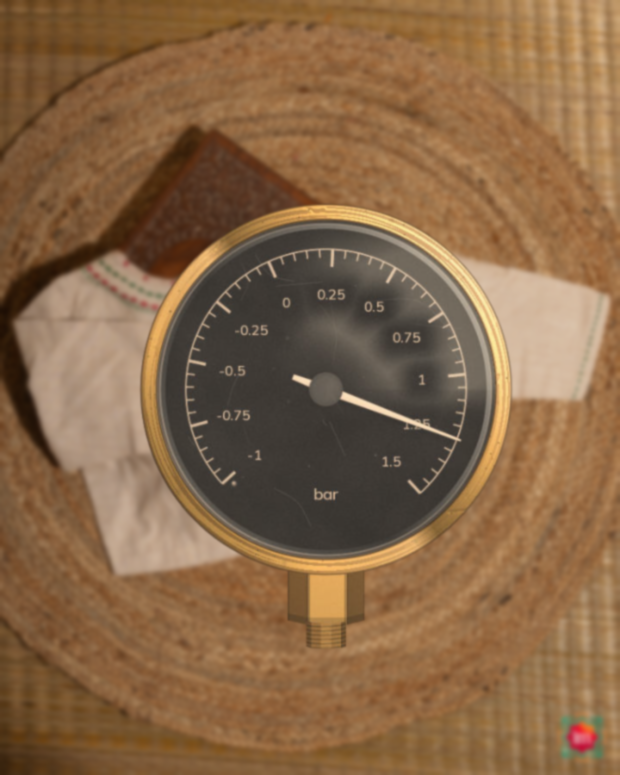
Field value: 1.25 bar
